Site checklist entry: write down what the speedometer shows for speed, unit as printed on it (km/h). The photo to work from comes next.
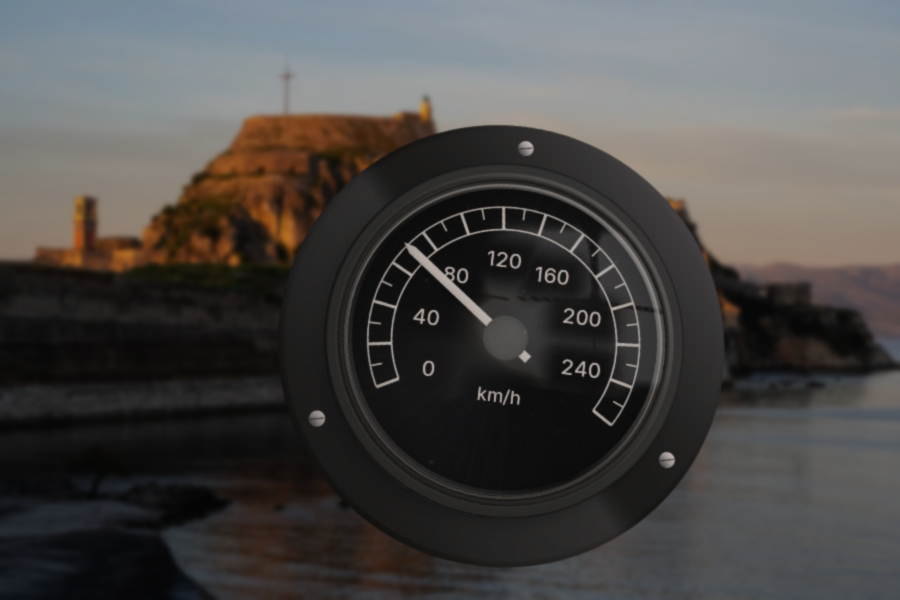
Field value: 70 km/h
